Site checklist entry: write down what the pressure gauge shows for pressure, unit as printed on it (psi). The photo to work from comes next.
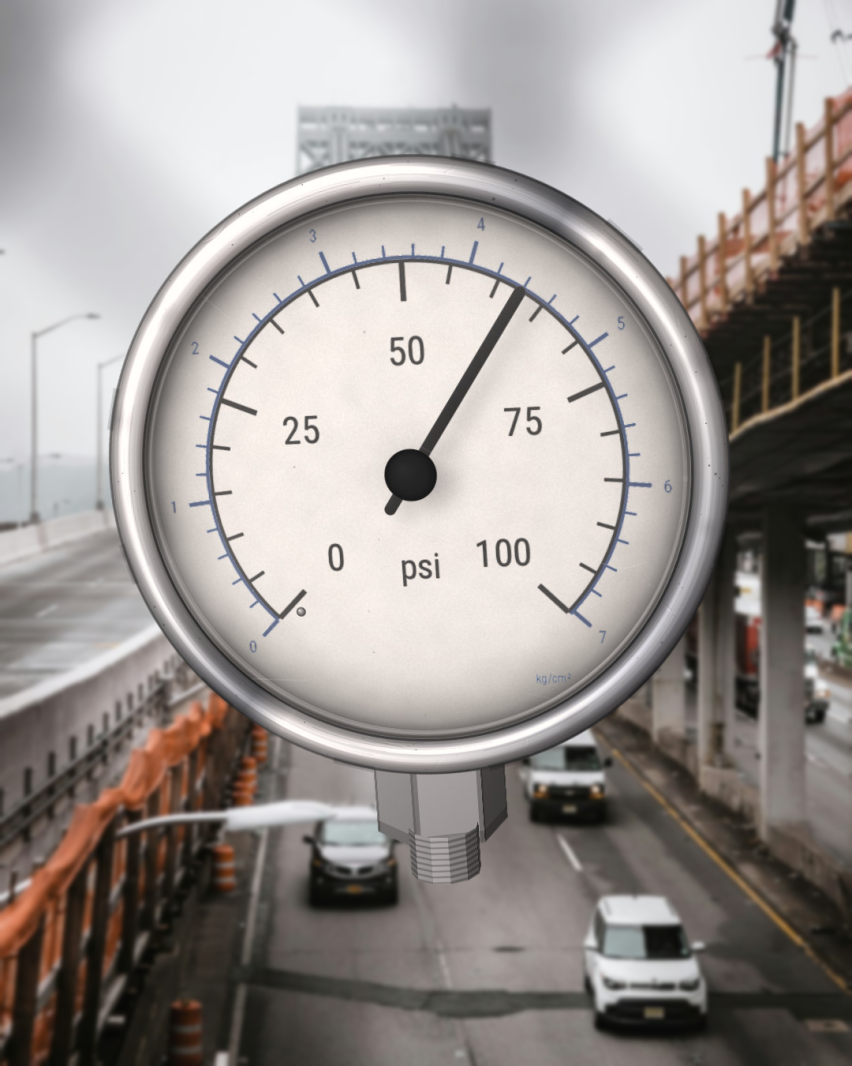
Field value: 62.5 psi
